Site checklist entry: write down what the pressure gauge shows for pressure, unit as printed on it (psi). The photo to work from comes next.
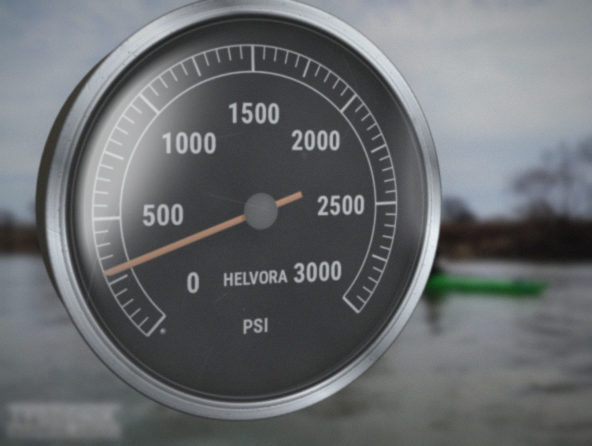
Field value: 300 psi
